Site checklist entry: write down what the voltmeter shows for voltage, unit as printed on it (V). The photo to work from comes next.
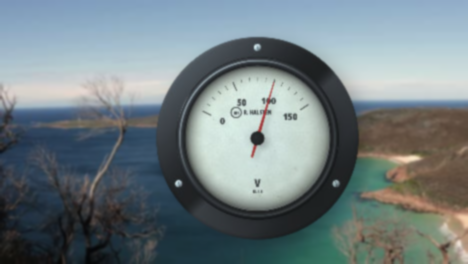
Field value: 100 V
